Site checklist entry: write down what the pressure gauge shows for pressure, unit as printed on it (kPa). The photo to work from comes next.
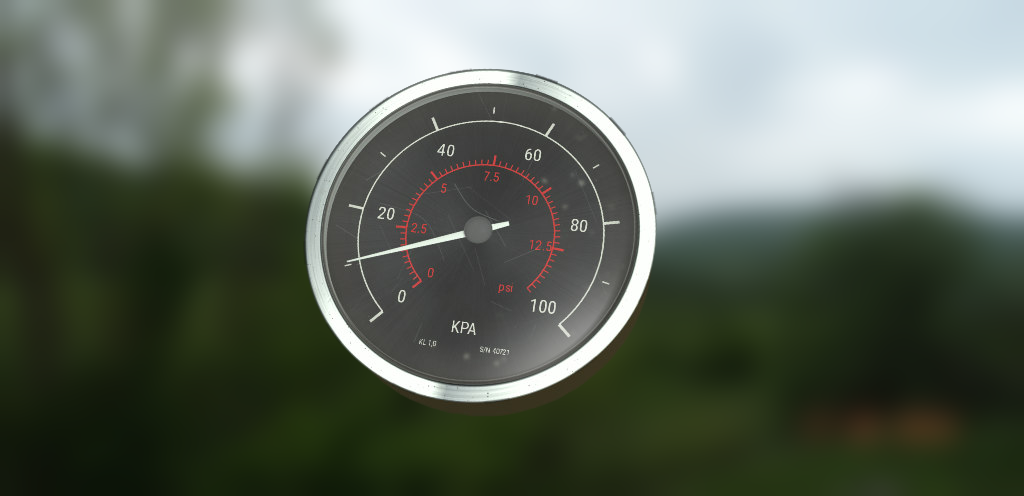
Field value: 10 kPa
